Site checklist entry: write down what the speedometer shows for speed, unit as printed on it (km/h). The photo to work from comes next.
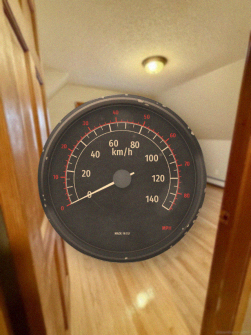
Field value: 0 km/h
